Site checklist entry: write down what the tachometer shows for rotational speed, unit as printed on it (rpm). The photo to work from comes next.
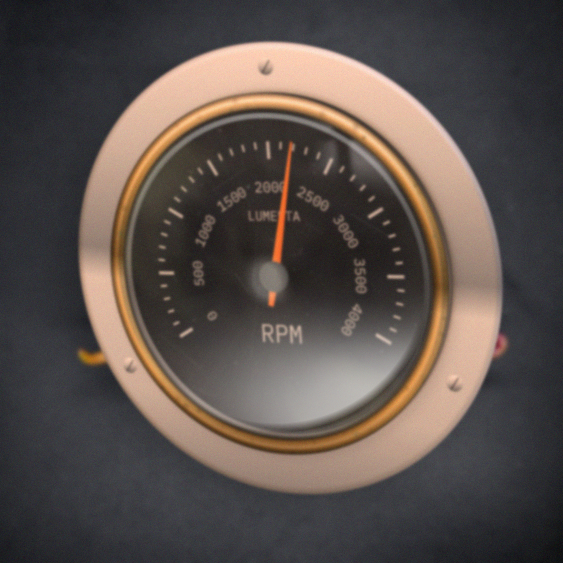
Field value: 2200 rpm
